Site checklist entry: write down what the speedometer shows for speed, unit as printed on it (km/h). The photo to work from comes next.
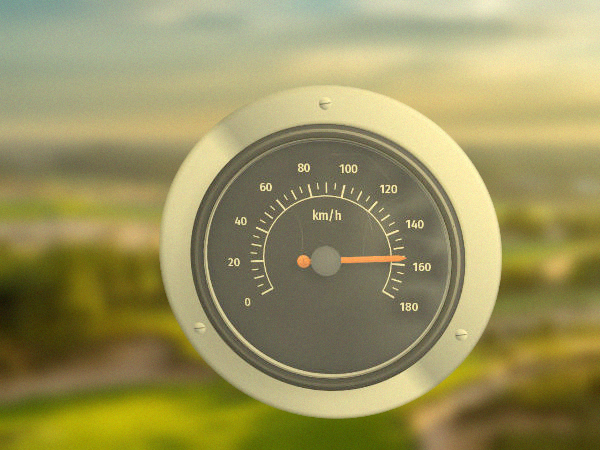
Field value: 155 km/h
